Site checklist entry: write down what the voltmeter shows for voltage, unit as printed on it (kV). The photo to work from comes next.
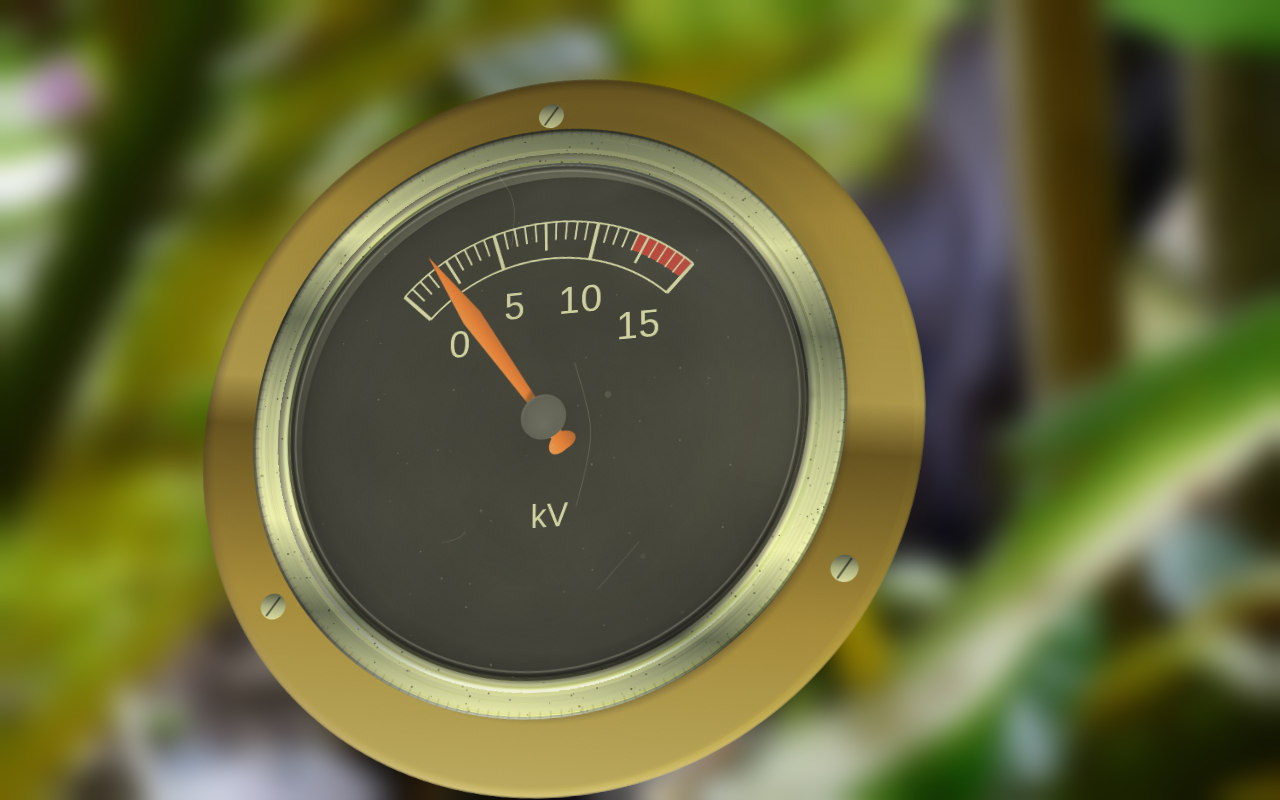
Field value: 2 kV
